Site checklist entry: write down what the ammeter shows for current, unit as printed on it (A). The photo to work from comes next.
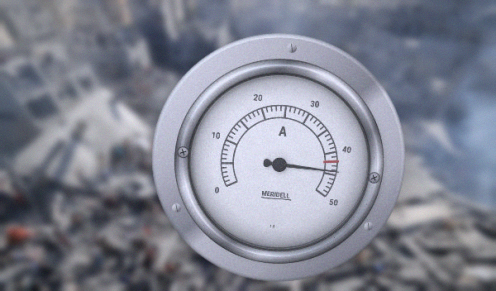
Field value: 44 A
